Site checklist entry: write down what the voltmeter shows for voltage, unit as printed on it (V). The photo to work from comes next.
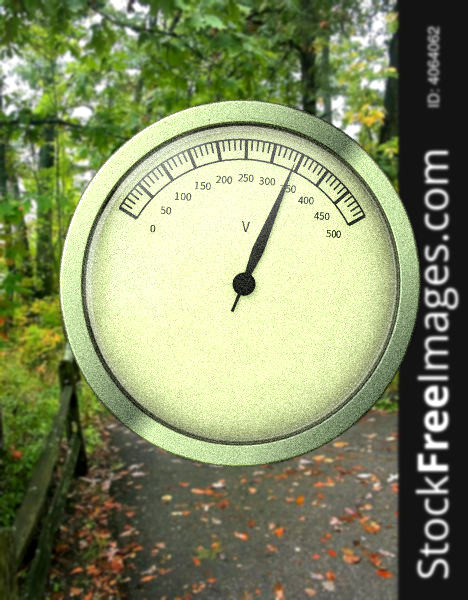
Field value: 340 V
